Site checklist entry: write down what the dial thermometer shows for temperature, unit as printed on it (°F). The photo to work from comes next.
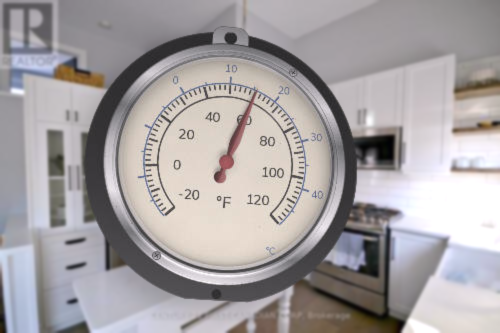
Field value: 60 °F
